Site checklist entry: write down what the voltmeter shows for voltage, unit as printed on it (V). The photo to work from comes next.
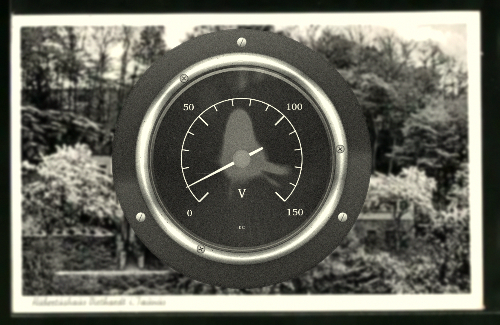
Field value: 10 V
